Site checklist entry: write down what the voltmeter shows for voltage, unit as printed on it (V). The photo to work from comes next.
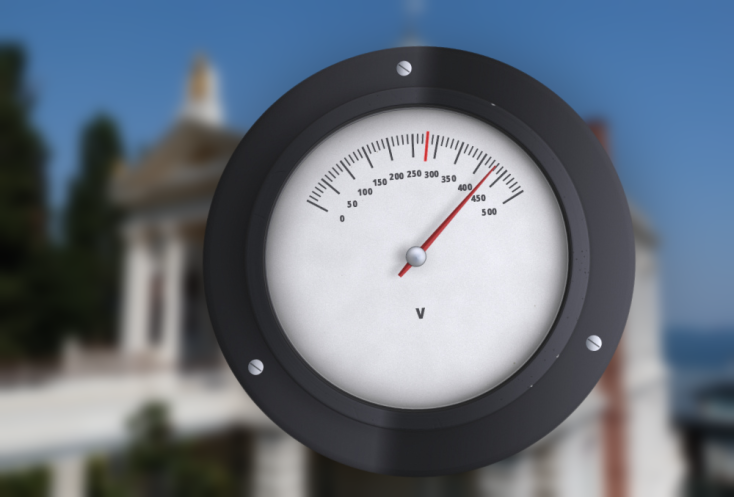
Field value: 430 V
